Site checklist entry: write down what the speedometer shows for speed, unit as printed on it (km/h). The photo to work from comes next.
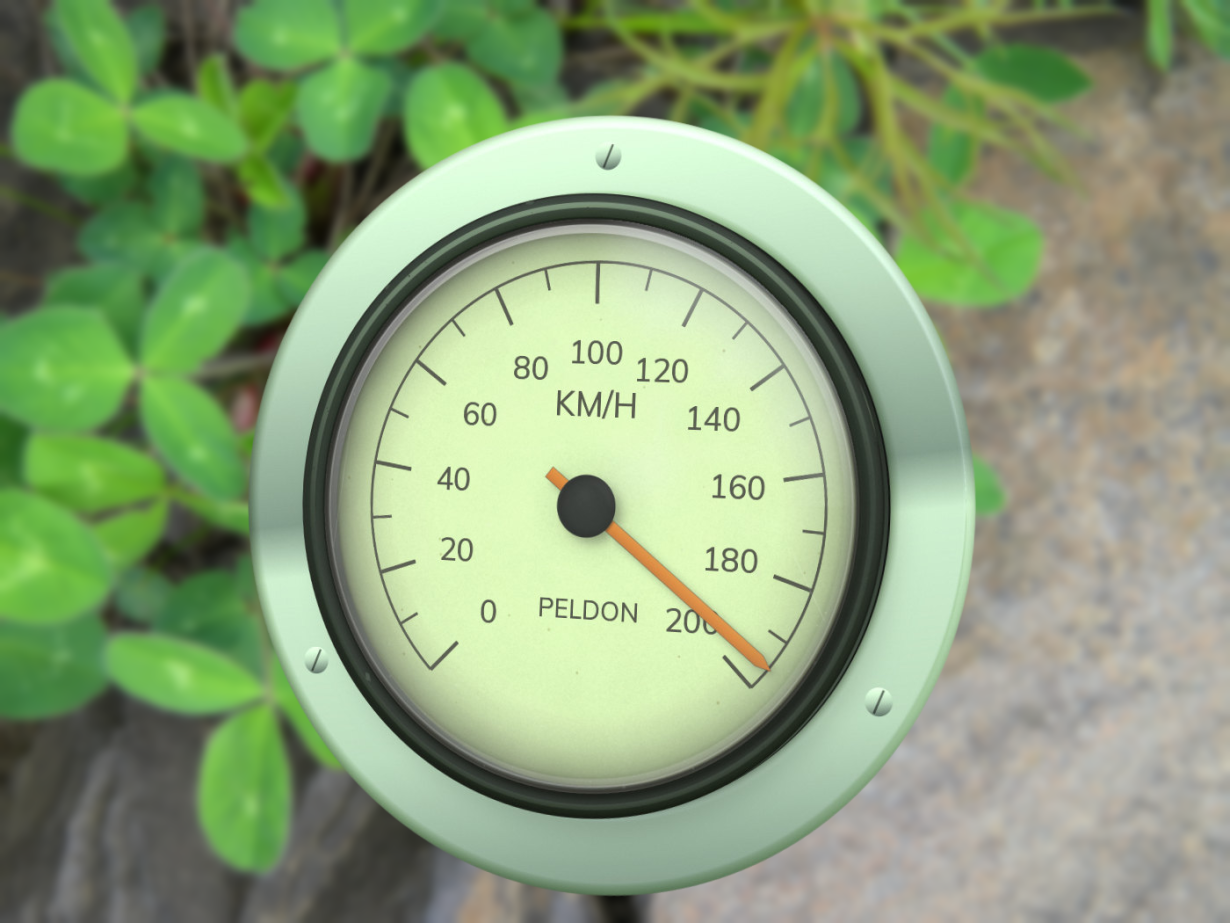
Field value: 195 km/h
